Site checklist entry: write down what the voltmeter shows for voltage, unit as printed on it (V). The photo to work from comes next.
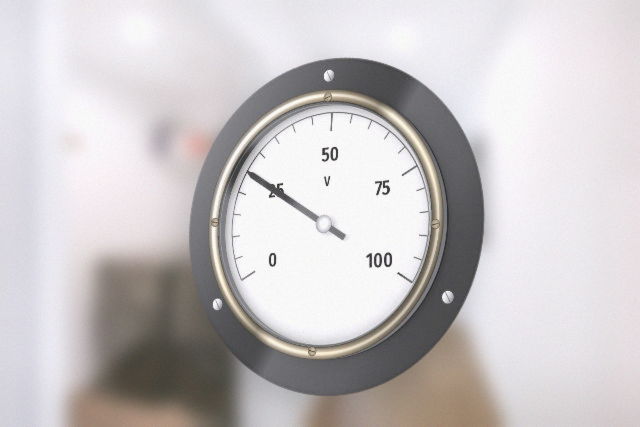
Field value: 25 V
